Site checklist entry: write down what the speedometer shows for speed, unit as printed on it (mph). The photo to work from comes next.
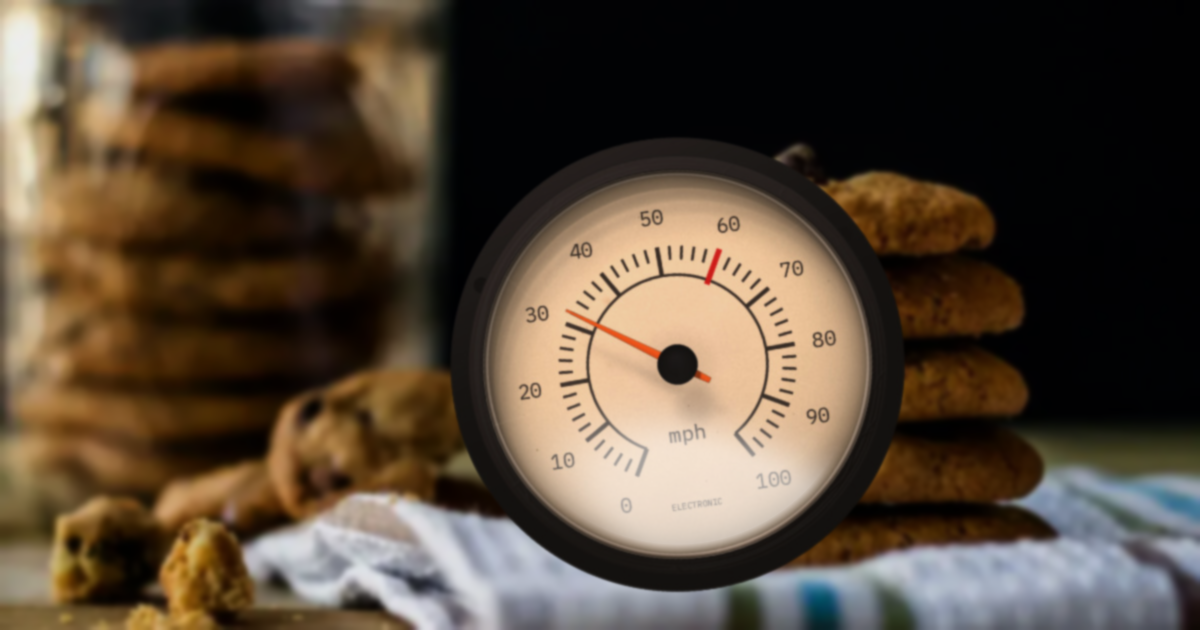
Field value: 32 mph
